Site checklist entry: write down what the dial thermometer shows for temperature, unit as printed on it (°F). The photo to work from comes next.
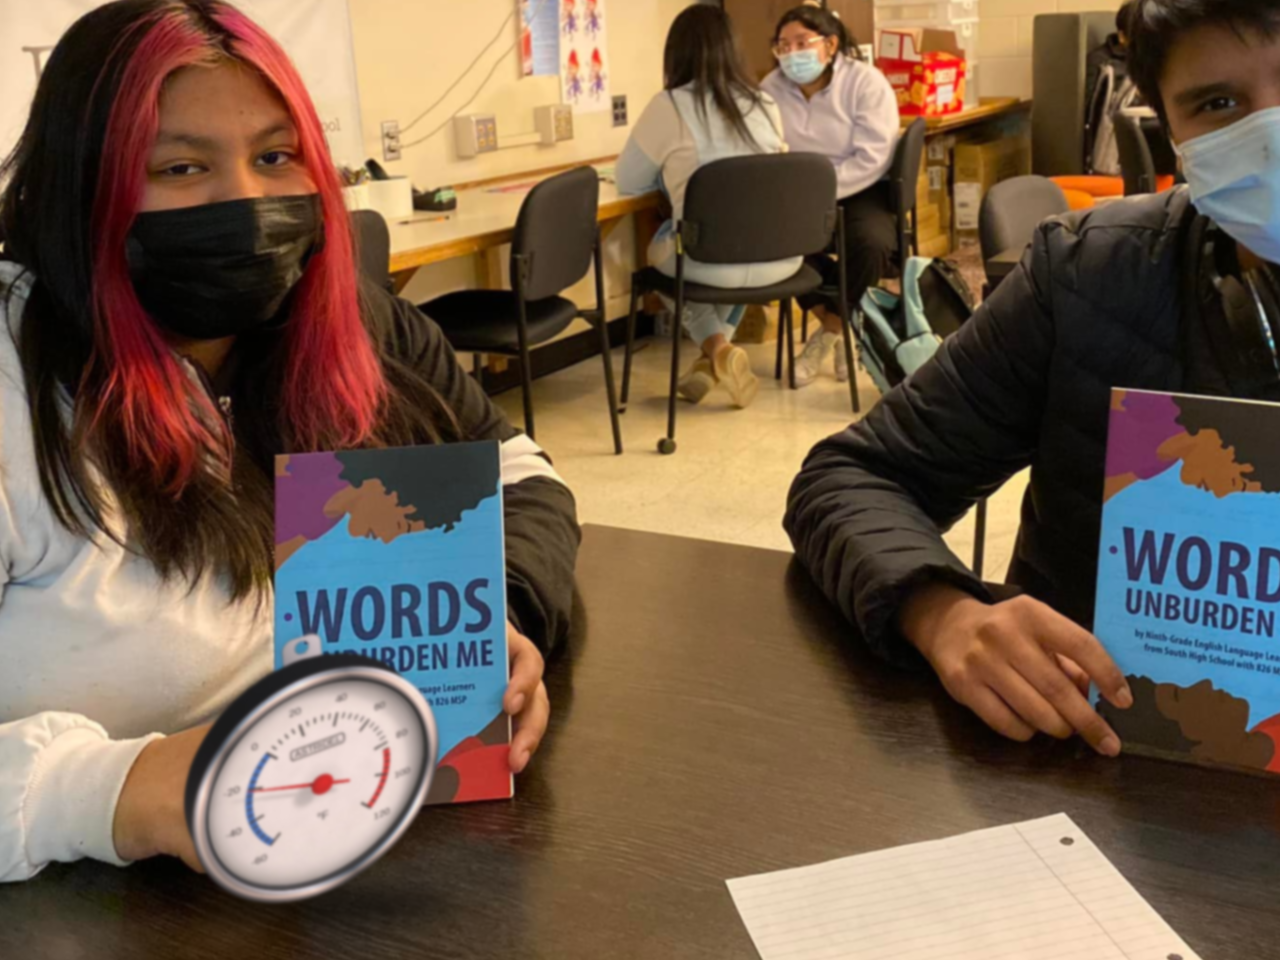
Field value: -20 °F
